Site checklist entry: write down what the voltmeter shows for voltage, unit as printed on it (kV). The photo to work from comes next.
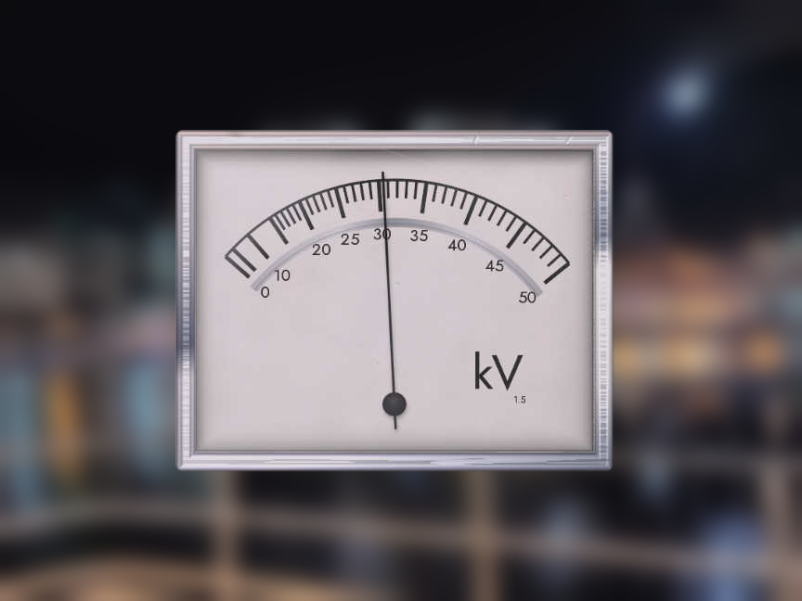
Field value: 30.5 kV
